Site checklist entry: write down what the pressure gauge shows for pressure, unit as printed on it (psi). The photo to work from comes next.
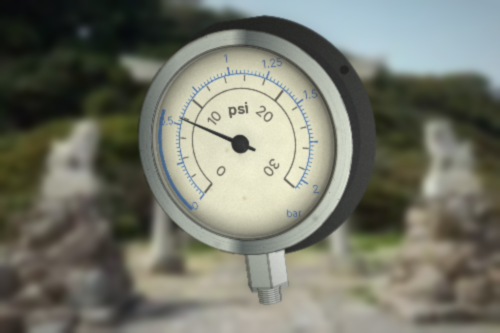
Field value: 8 psi
